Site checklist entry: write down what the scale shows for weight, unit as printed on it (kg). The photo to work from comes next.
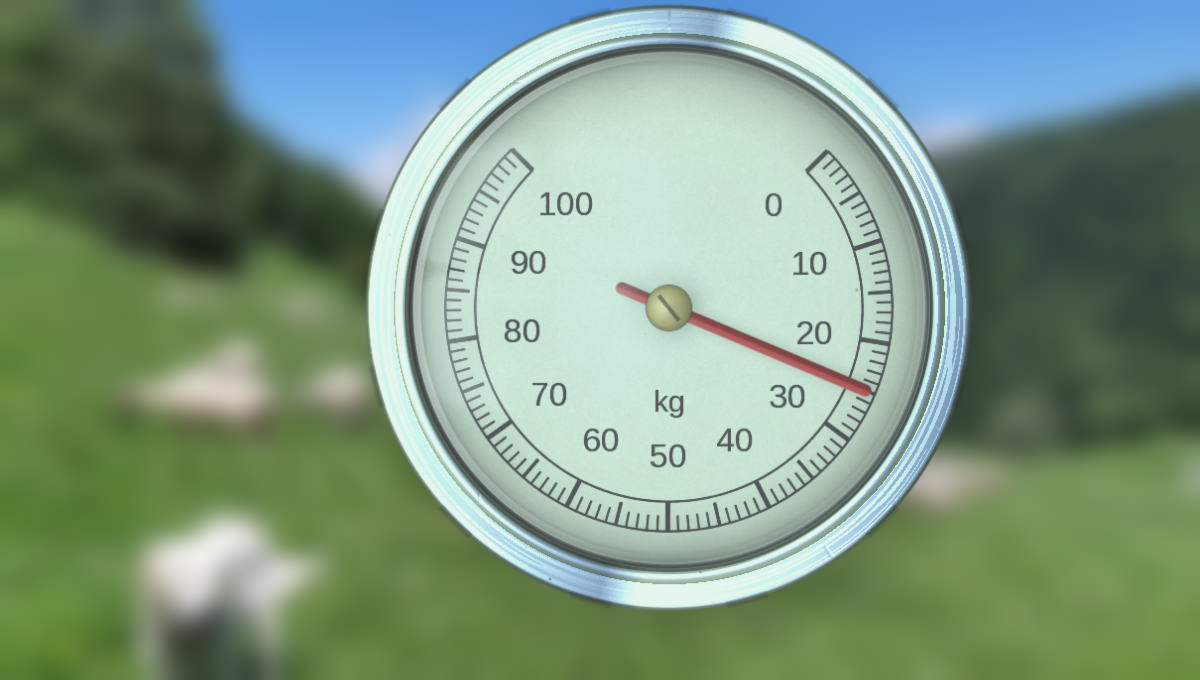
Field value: 25 kg
